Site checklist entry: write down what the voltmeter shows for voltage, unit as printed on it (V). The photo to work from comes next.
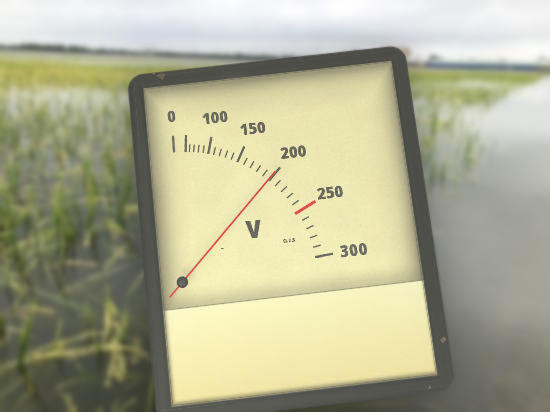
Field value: 200 V
